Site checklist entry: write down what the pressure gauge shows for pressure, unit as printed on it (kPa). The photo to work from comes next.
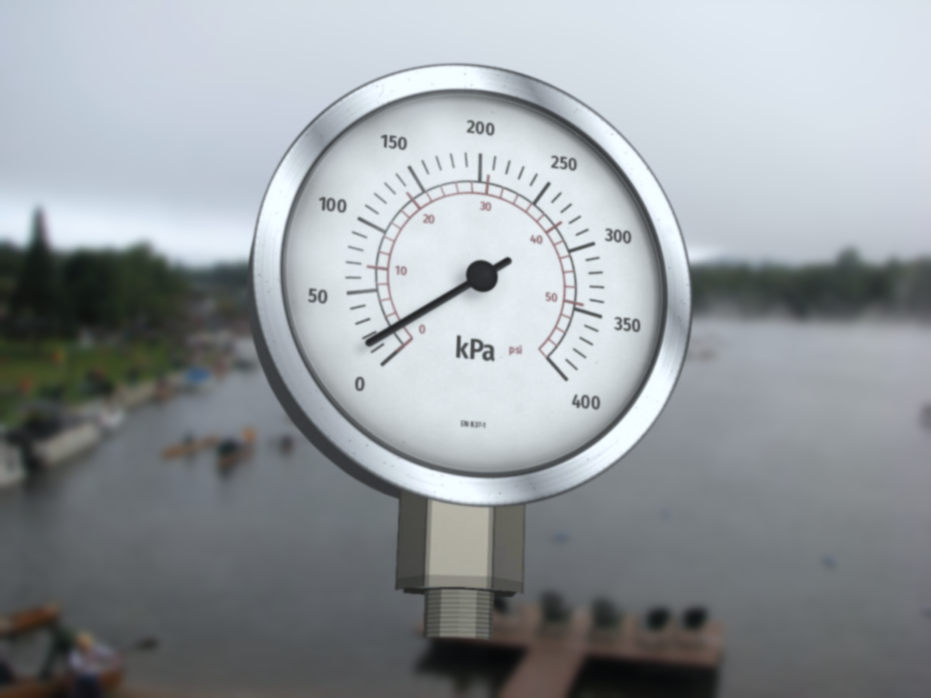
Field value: 15 kPa
